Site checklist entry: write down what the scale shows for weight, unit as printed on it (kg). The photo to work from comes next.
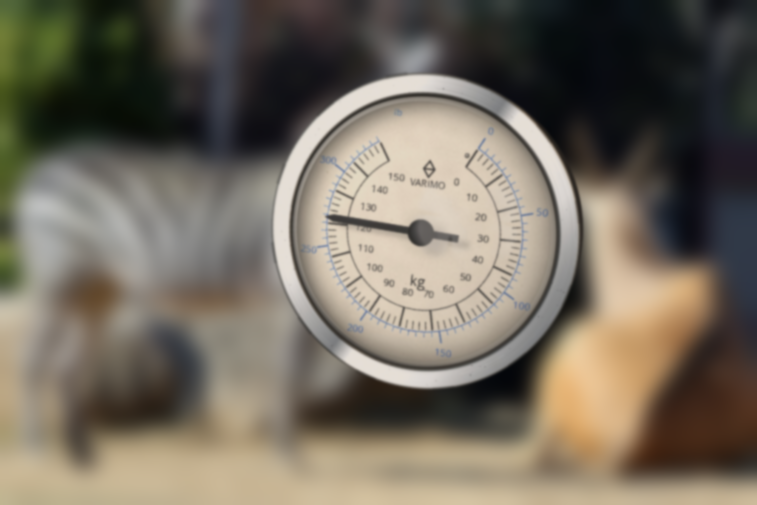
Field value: 122 kg
